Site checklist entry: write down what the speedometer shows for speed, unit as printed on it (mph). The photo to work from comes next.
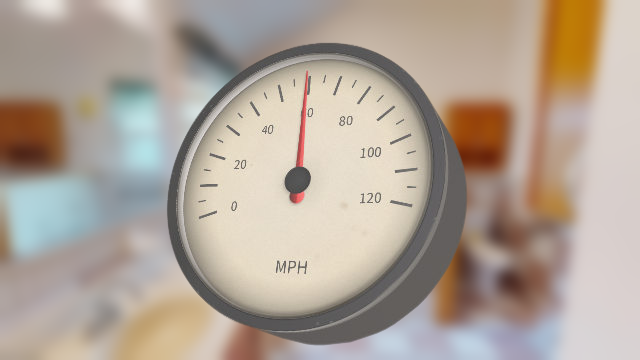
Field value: 60 mph
